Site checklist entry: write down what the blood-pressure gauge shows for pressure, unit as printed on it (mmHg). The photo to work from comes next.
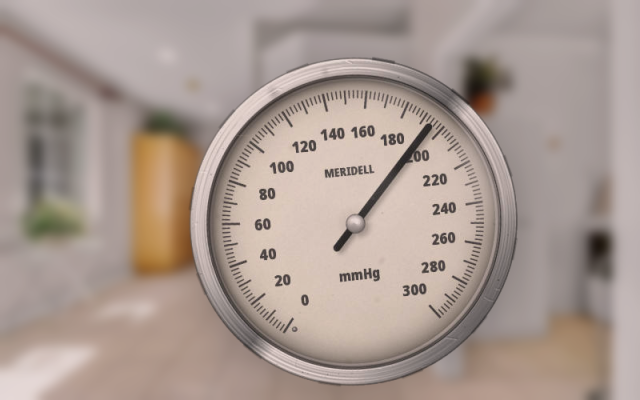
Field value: 194 mmHg
